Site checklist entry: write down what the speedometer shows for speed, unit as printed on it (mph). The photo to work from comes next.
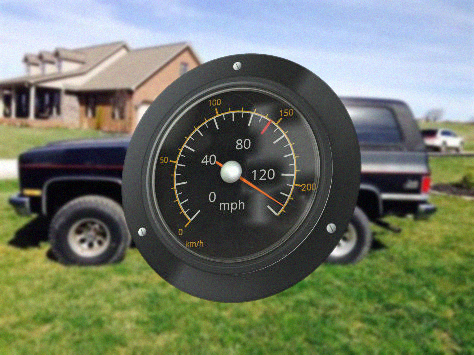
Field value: 135 mph
